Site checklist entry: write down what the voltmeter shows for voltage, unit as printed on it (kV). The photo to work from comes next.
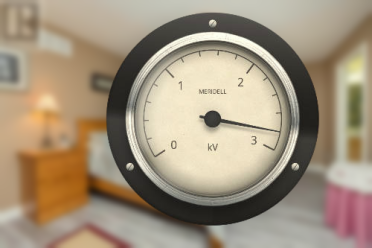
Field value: 2.8 kV
